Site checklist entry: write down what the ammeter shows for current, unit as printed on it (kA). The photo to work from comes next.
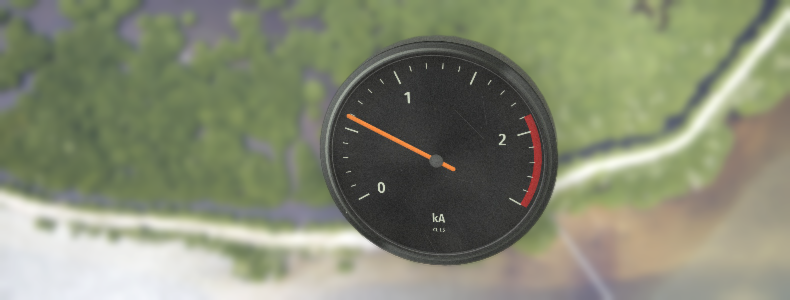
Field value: 0.6 kA
